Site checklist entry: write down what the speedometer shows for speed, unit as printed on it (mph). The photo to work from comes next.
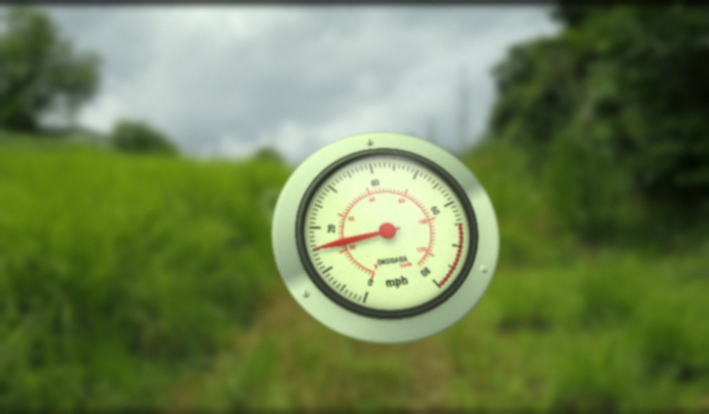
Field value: 15 mph
